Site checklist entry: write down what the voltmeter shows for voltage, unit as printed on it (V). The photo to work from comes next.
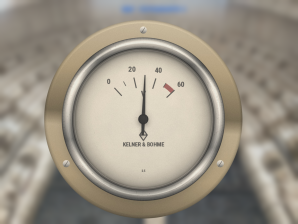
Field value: 30 V
